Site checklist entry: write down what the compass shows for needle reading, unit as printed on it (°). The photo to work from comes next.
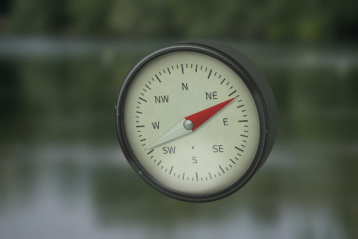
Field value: 65 °
